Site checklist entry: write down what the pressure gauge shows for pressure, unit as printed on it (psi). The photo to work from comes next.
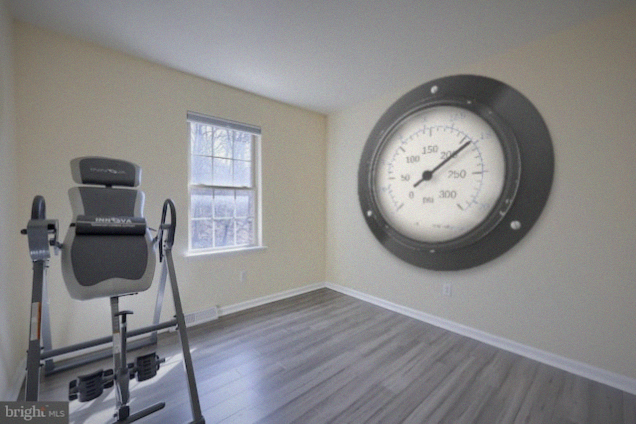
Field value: 210 psi
